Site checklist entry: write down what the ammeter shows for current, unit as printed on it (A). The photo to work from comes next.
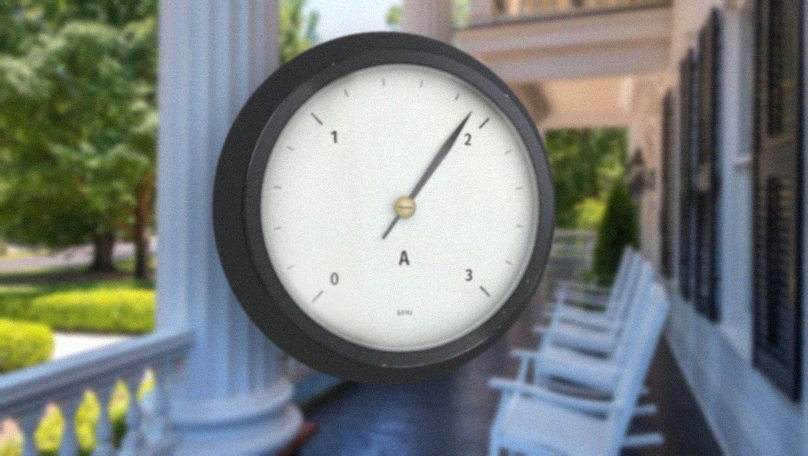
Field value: 1.9 A
